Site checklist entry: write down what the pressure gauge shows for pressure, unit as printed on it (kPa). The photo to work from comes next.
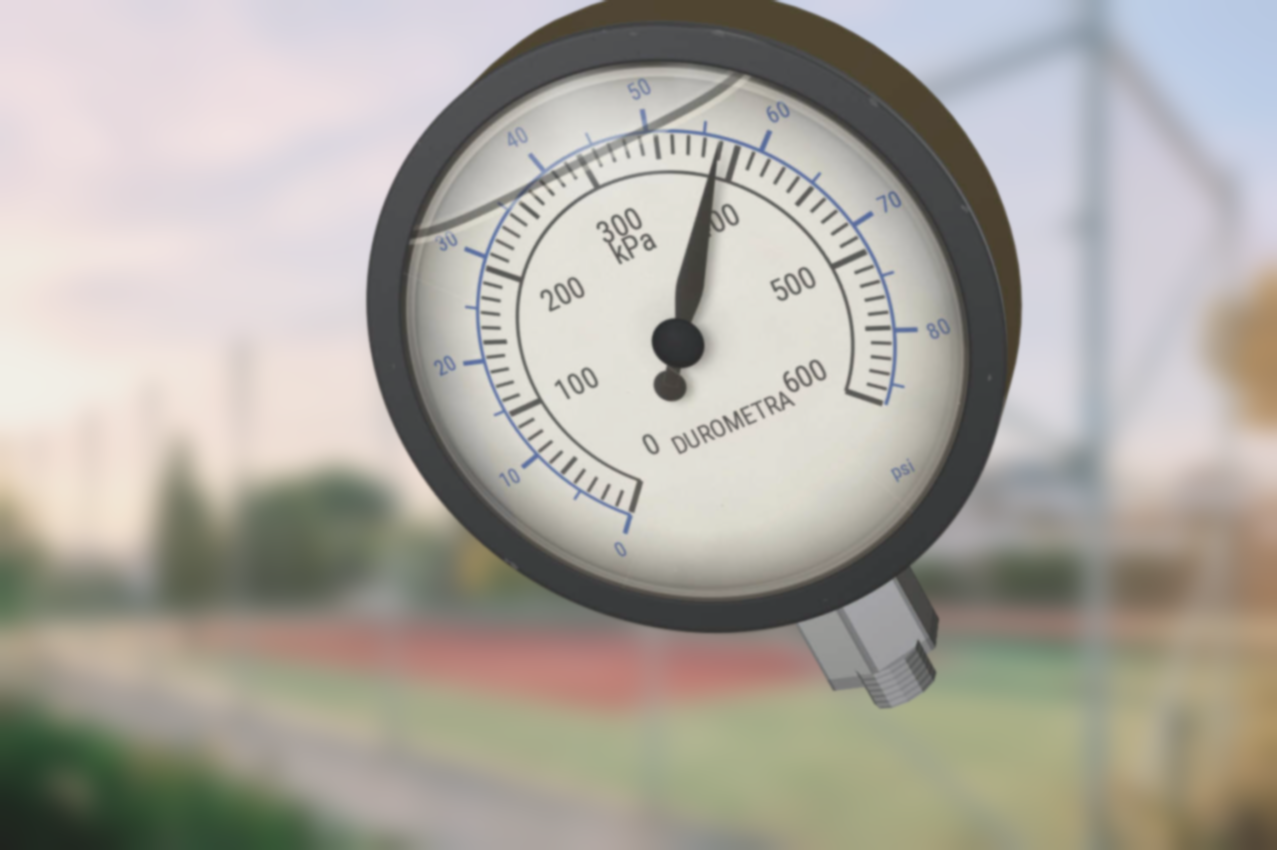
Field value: 390 kPa
